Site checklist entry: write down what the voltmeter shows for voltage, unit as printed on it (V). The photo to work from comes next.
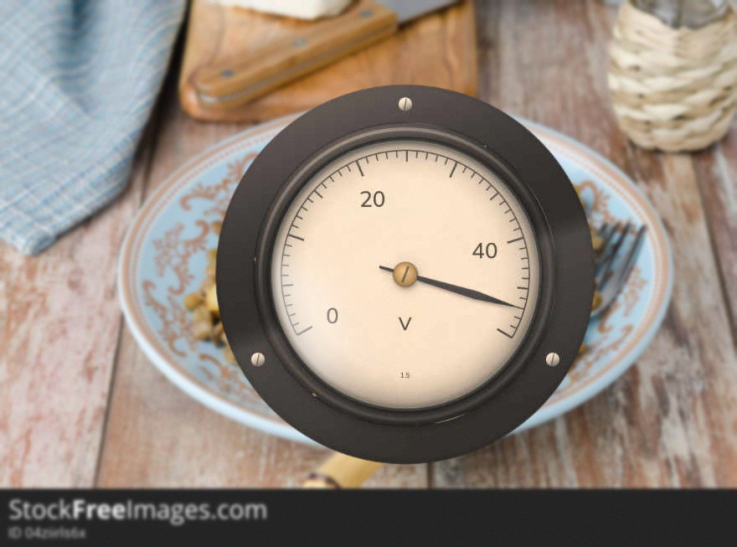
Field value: 47 V
